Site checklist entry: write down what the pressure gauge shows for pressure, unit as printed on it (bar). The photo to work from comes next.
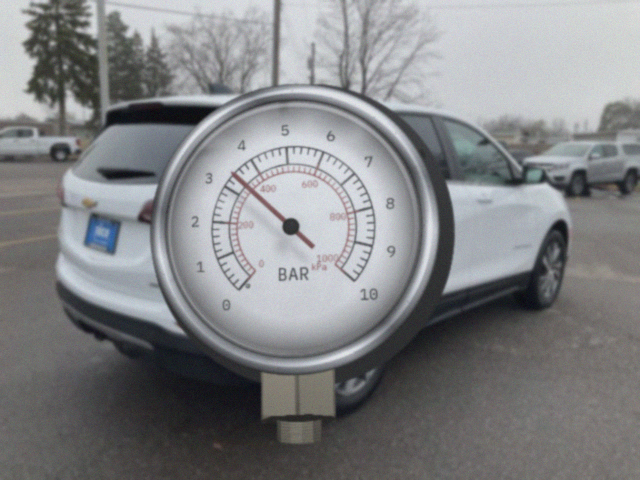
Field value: 3.4 bar
